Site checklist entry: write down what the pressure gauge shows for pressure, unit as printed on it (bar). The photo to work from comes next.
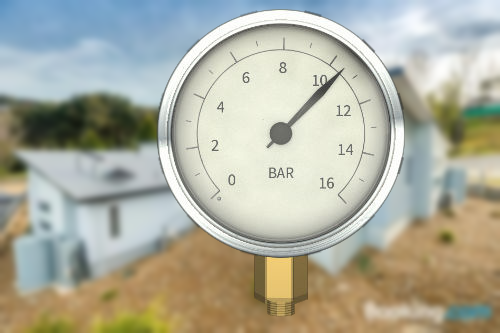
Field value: 10.5 bar
